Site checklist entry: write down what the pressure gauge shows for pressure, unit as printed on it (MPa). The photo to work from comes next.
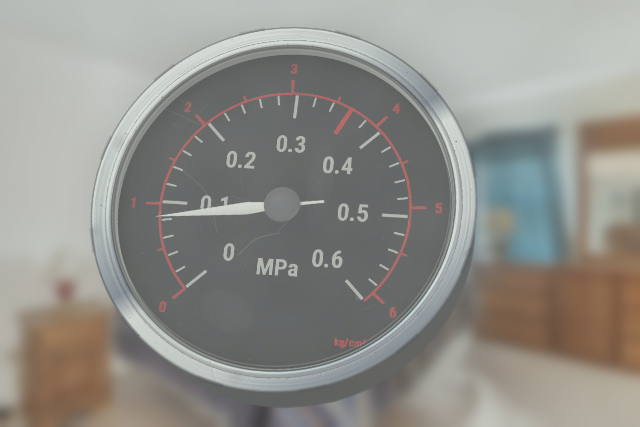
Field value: 0.08 MPa
